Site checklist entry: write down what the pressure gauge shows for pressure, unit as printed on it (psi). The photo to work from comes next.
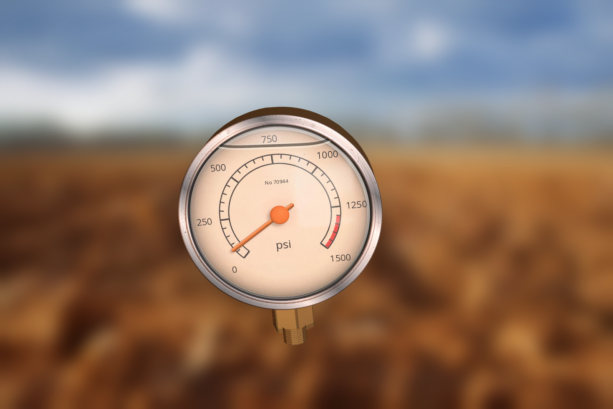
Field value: 75 psi
